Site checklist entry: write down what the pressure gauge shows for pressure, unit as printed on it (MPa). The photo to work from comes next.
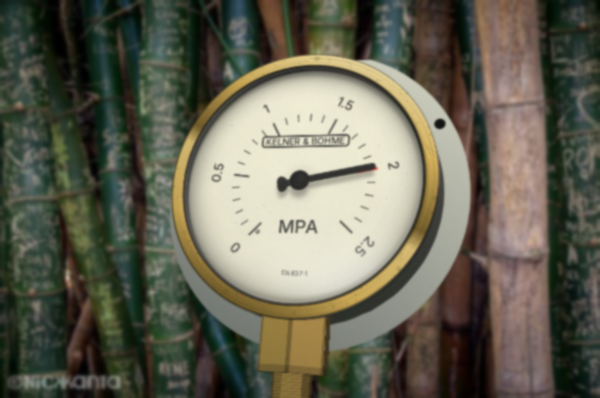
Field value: 2 MPa
